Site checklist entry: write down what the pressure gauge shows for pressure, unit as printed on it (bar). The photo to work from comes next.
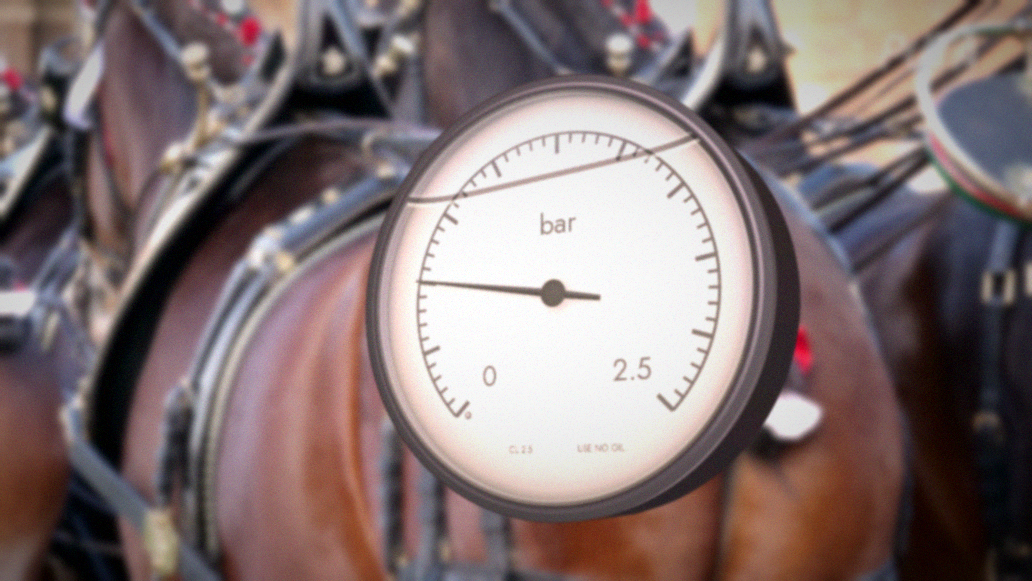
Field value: 0.5 bar
